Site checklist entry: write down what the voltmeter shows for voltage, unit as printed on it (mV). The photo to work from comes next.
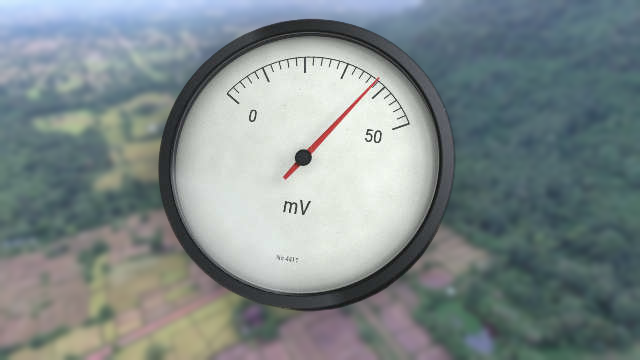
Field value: 38 mV
